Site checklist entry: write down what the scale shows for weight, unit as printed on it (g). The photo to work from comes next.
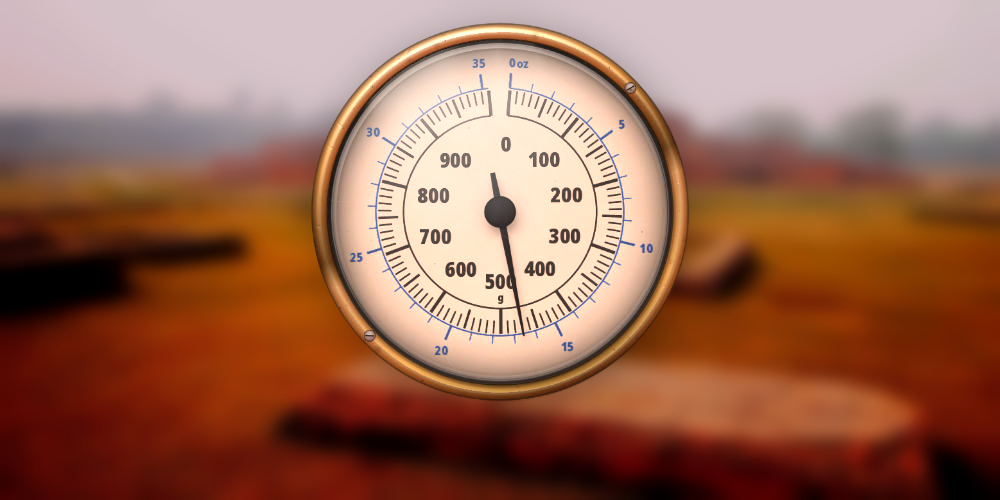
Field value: 470 g
